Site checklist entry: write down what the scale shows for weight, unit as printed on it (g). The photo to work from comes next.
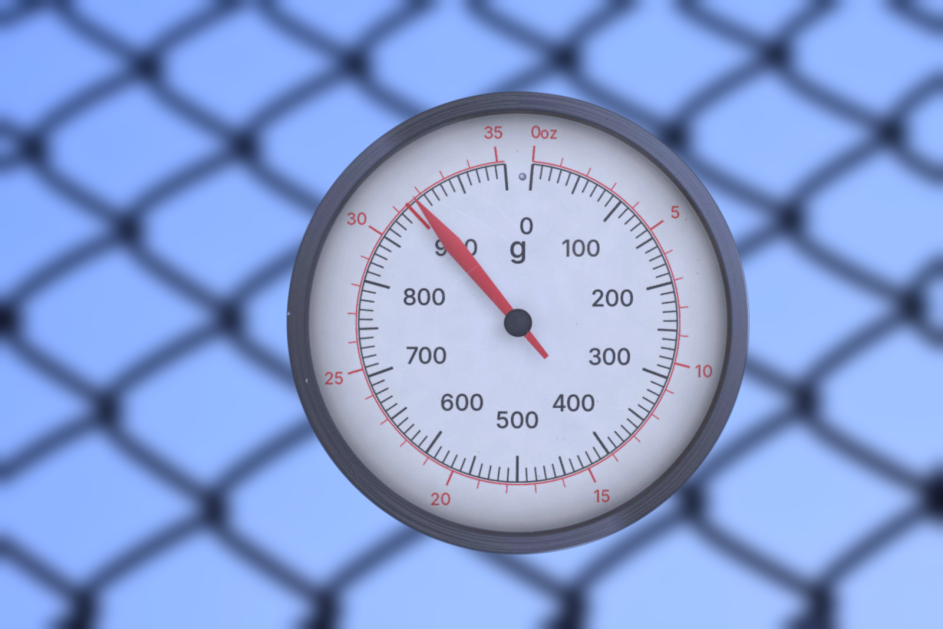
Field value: 900 g
